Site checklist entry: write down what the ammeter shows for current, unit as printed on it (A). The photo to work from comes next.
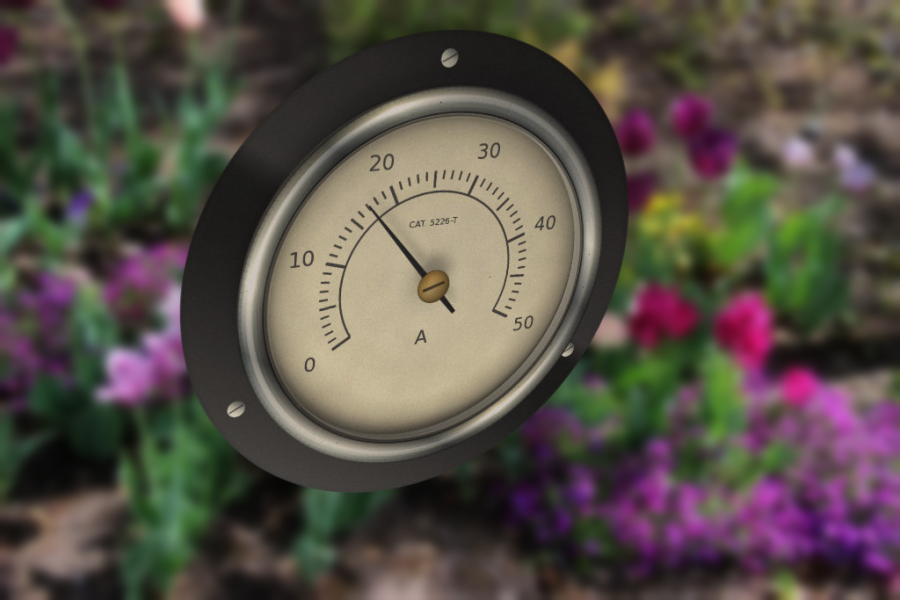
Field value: 17 A
